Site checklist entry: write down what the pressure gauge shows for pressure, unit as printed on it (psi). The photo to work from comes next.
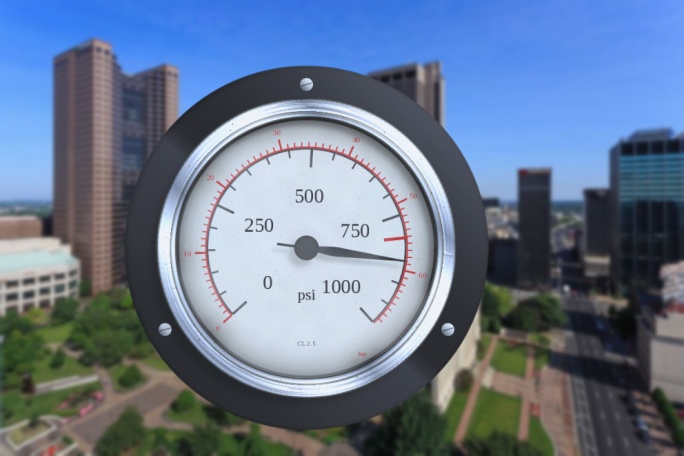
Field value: 850 psi
